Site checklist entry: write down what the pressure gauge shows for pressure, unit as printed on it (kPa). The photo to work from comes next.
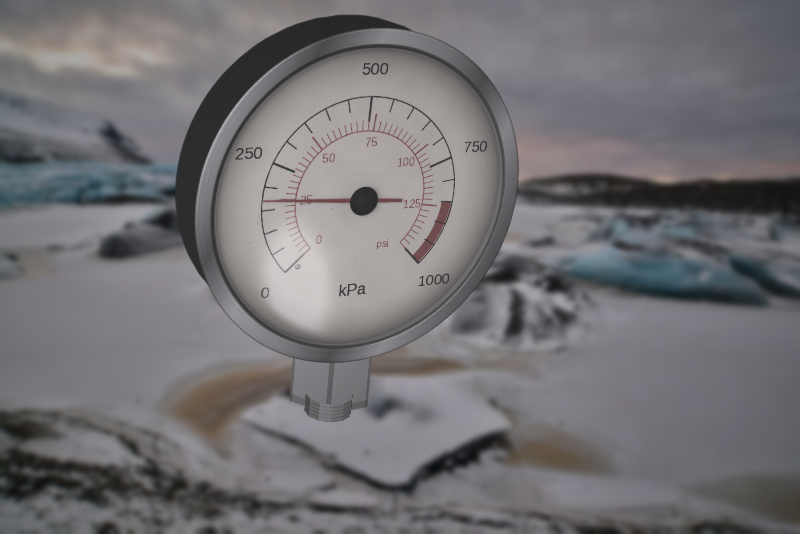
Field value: 175 kPa
